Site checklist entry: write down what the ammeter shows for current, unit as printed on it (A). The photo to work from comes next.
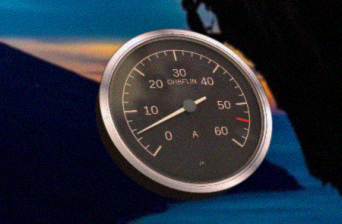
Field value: 5 A
